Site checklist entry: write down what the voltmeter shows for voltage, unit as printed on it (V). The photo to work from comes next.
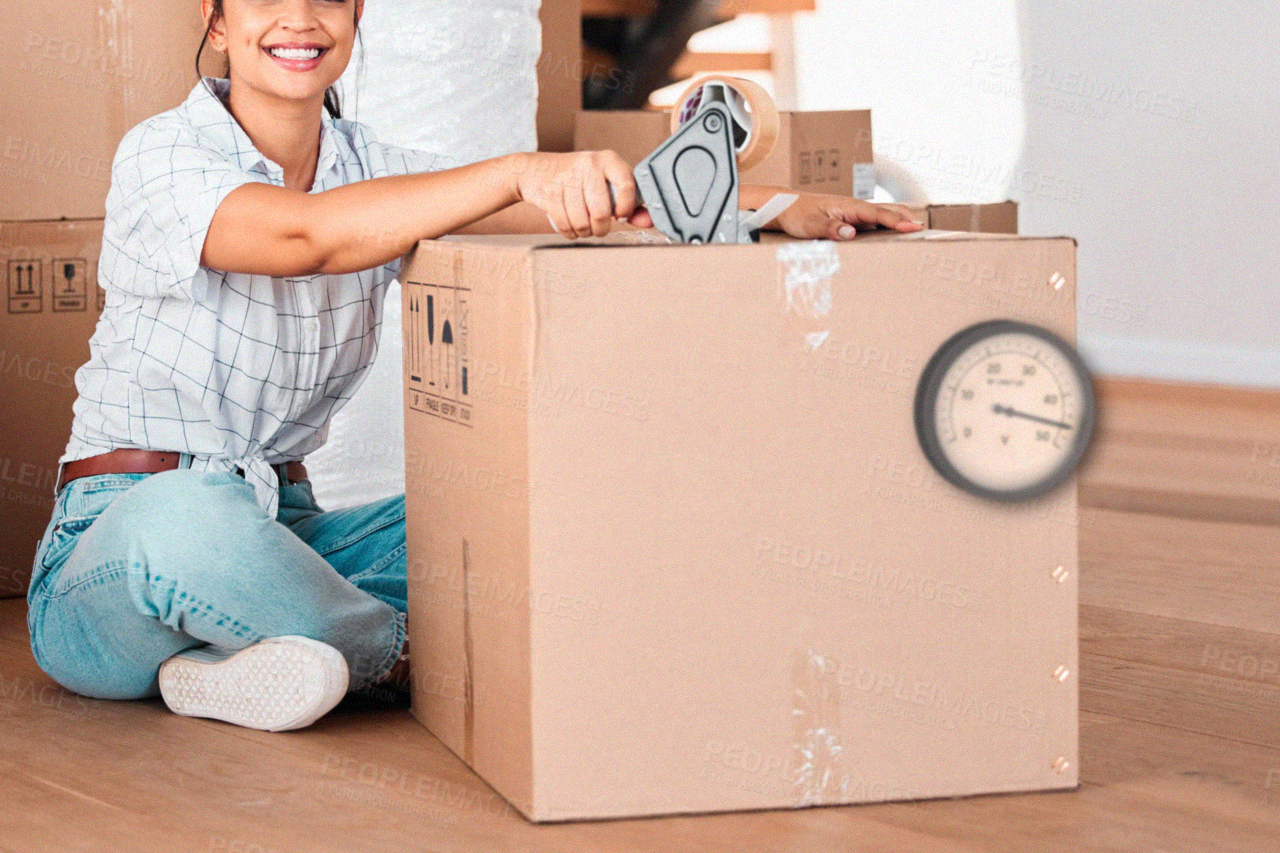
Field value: 46 V
